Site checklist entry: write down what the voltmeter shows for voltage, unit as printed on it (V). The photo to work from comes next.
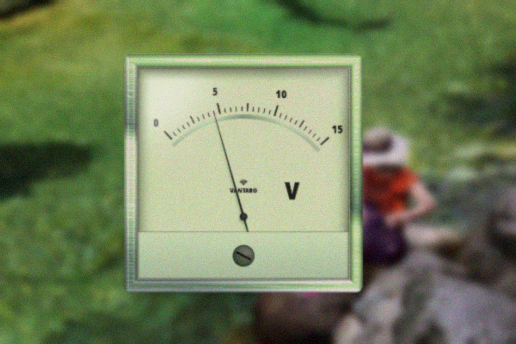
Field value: 4.5 V
